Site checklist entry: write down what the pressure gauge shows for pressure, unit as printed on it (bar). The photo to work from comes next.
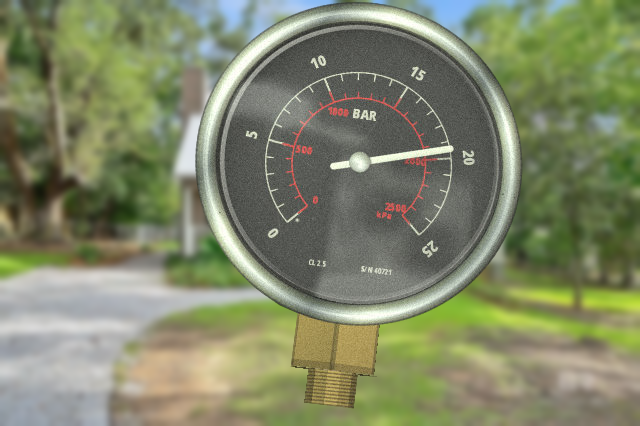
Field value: 19.5 bar
